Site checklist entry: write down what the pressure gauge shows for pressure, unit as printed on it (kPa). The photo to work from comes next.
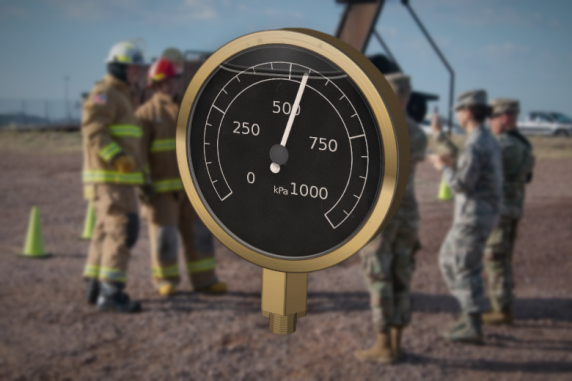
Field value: 550 kPa
